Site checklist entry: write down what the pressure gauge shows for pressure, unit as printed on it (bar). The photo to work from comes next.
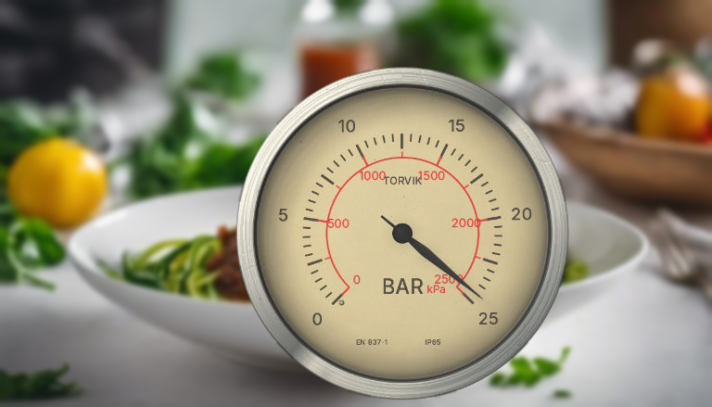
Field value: 24.5 bar
